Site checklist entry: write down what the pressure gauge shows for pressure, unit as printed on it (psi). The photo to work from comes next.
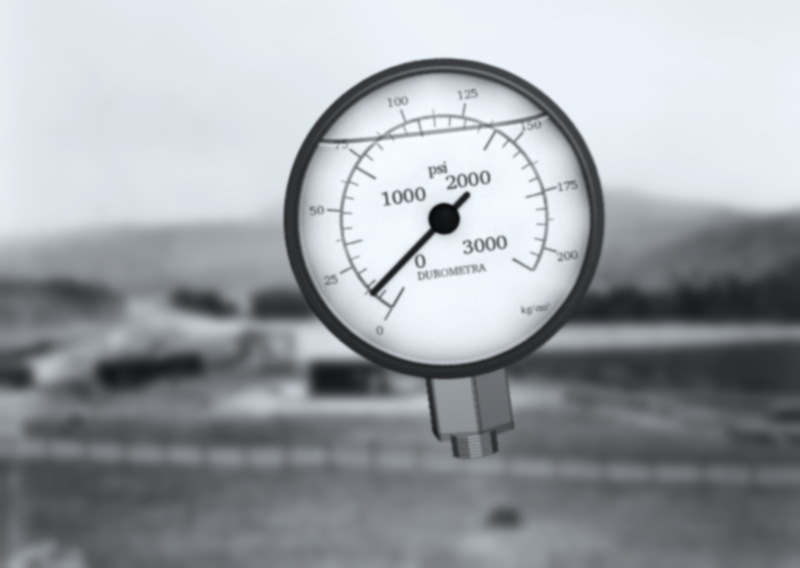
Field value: 150 psi
